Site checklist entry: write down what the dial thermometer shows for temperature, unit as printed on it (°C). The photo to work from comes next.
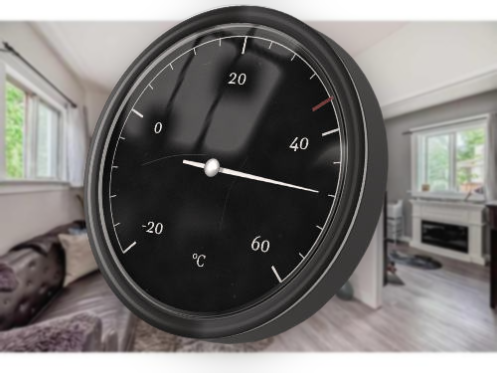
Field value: 48 °C
